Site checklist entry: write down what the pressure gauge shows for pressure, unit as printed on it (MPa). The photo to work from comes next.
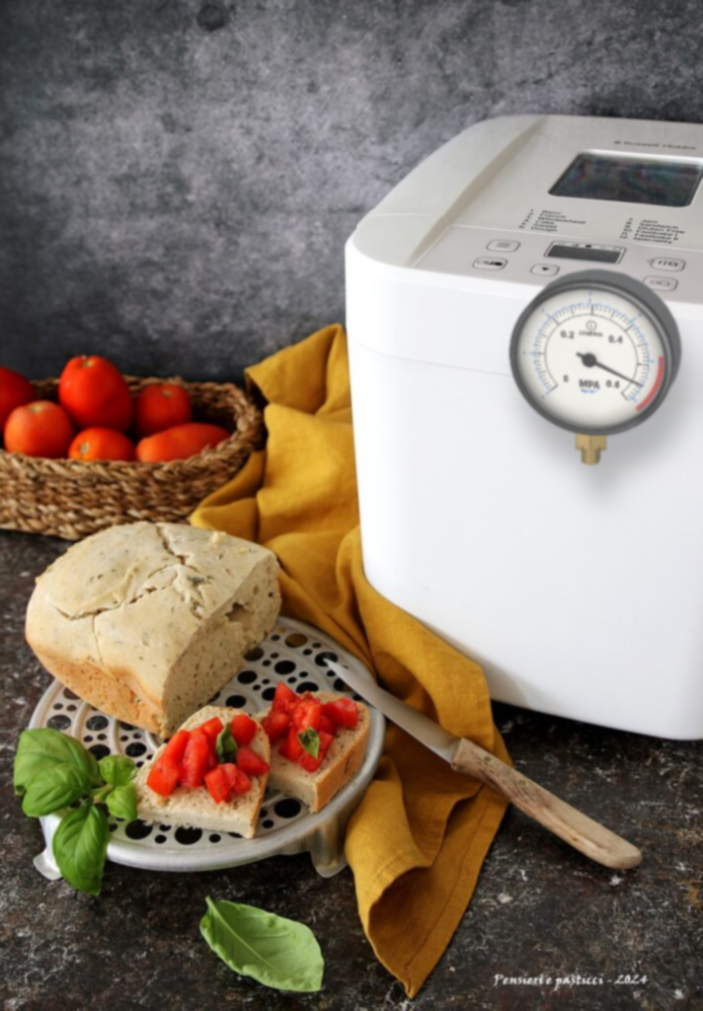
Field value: 0.55 MPa
